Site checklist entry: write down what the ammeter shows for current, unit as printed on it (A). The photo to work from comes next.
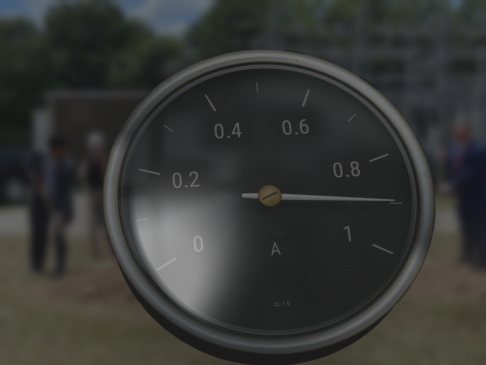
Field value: 0.9 A
